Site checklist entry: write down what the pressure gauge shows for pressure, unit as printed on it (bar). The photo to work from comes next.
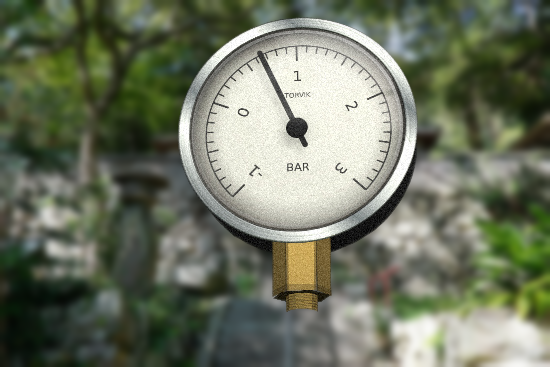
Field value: 0.65 bar
